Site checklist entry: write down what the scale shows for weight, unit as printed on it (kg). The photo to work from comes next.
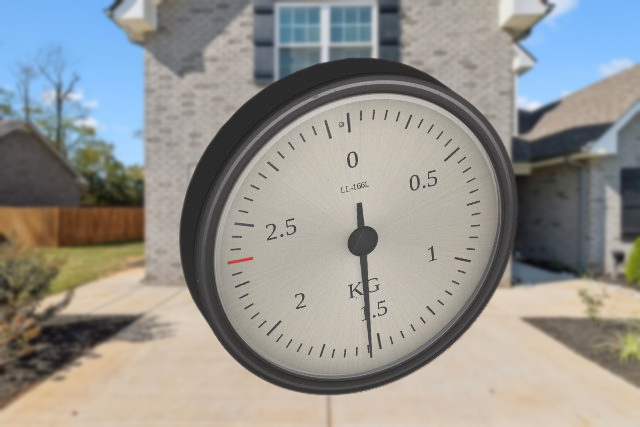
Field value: 1.55 kg
